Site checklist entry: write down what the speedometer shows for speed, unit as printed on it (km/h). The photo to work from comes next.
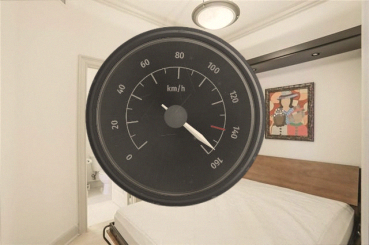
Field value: 155 km/h
